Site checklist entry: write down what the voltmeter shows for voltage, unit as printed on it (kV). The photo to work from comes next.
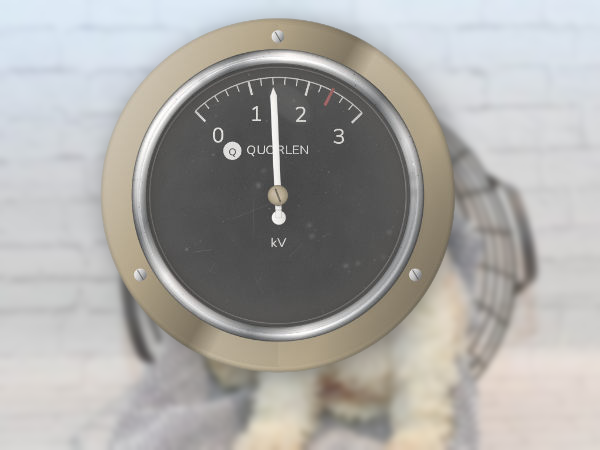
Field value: 1.4 kV
